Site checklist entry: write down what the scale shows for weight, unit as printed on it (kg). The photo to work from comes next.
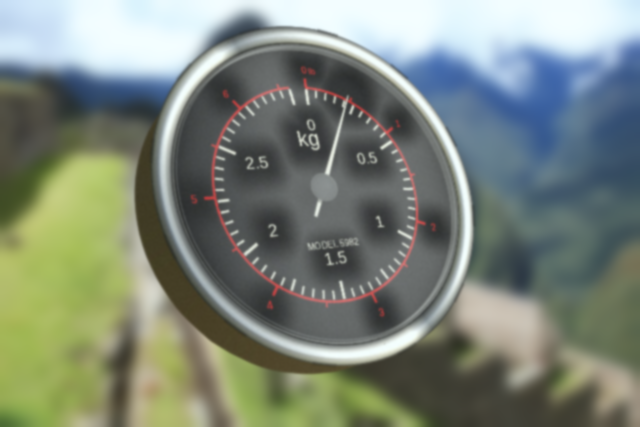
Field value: 0.2 kg
